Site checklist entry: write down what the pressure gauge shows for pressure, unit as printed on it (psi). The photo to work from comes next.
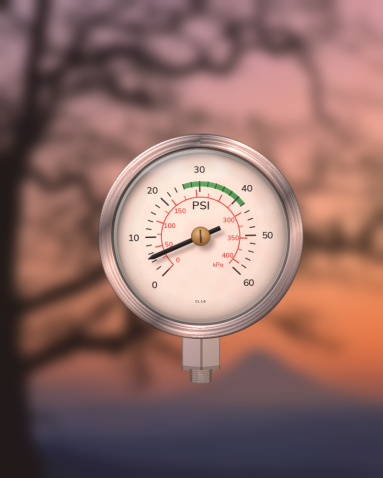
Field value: 5 psi
